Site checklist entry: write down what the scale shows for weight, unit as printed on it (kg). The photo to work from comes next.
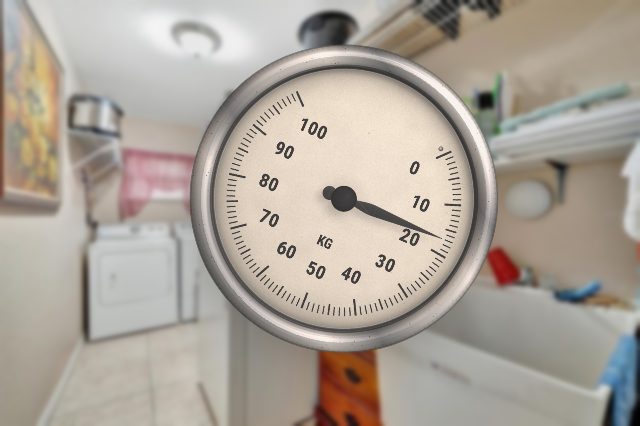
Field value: 17 kg
